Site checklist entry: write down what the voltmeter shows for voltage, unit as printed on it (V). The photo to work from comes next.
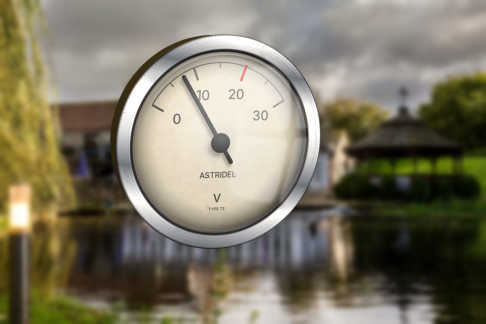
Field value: 7.5 V
